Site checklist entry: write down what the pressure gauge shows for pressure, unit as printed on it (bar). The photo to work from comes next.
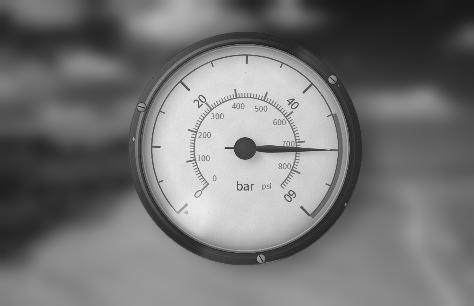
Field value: 50 bar
